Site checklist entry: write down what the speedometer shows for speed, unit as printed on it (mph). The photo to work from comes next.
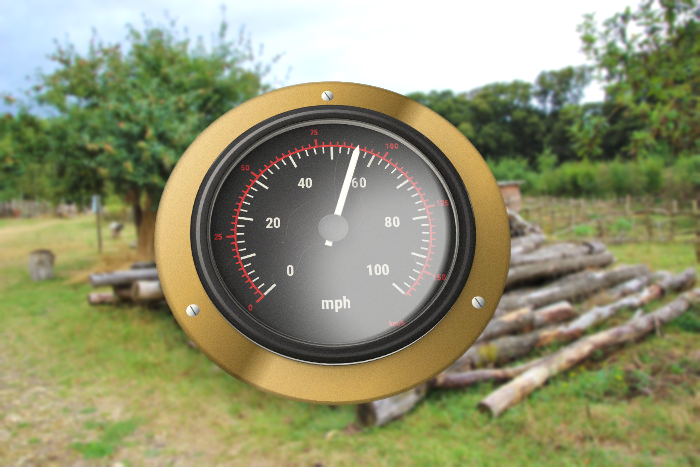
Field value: 56 mph
